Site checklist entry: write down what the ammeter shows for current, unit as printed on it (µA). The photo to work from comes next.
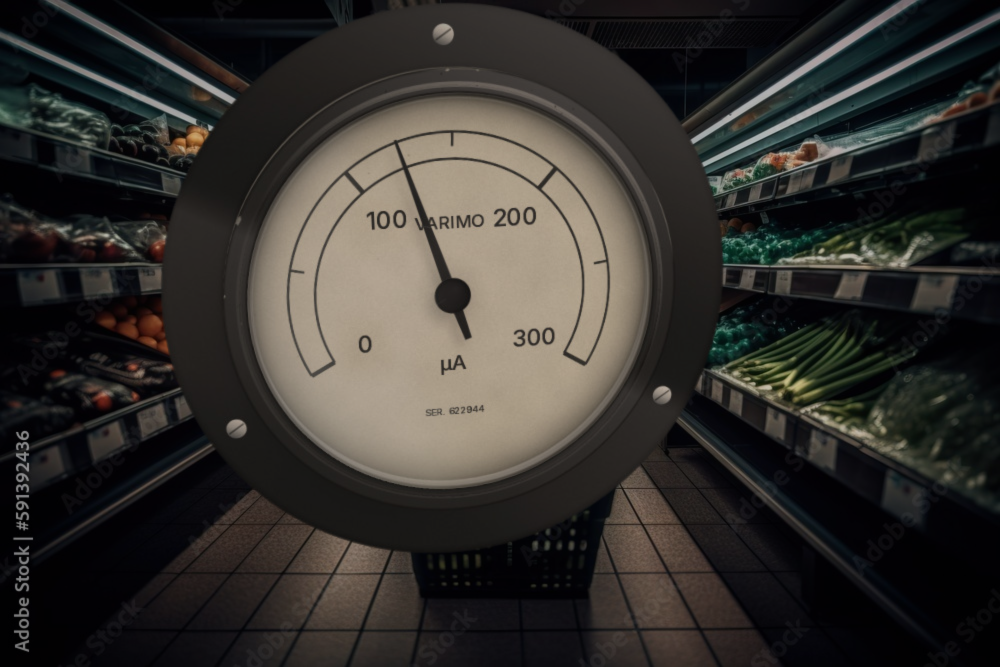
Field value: 125 µA
